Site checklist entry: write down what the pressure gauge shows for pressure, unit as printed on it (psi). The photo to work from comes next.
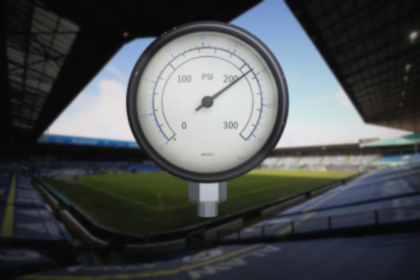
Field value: 210 psi
